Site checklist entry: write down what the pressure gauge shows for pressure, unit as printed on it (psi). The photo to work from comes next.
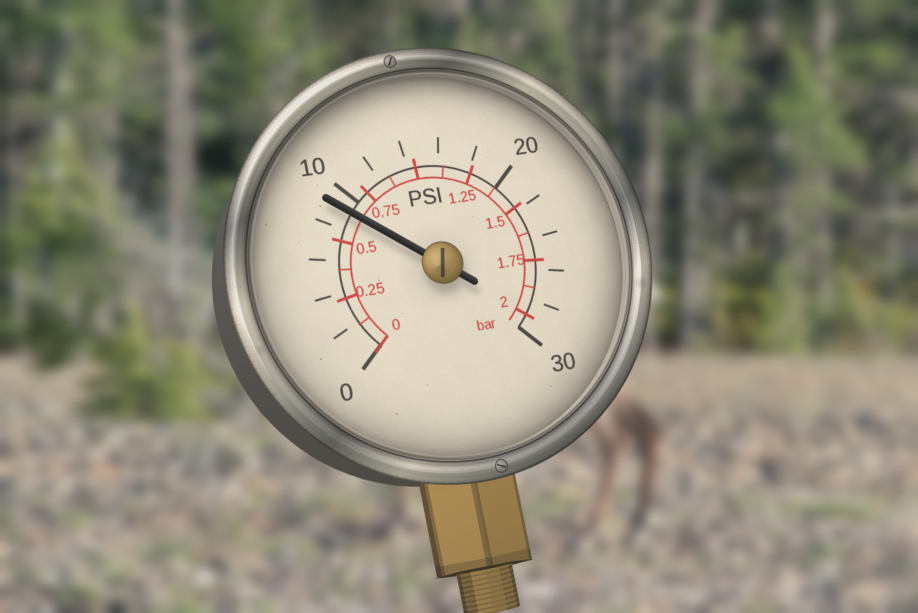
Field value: 9 psi
